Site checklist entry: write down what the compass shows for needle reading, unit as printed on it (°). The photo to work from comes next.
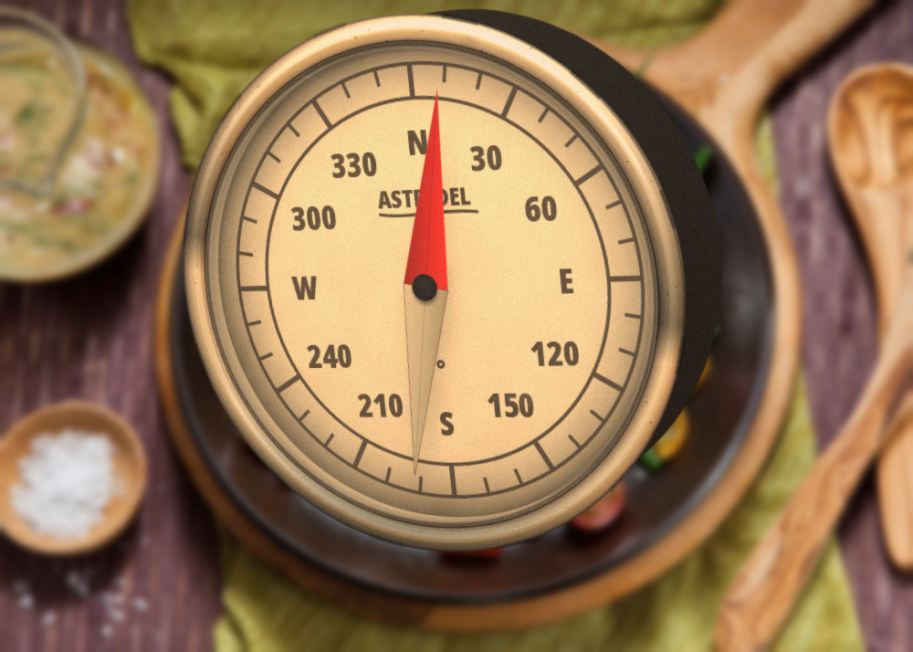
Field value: 10 °
